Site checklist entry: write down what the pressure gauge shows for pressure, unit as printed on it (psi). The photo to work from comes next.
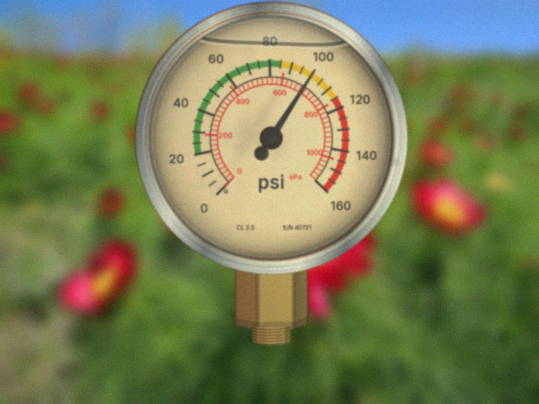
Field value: 100 psi
